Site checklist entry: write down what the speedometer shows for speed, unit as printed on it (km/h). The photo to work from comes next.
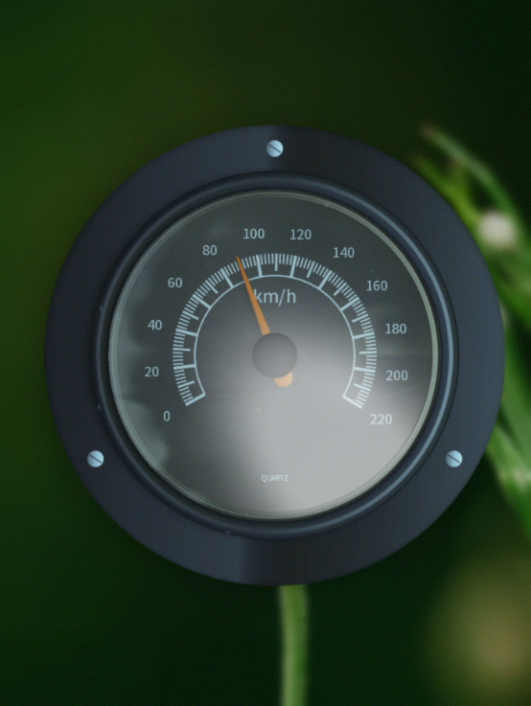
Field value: 90 km/h
